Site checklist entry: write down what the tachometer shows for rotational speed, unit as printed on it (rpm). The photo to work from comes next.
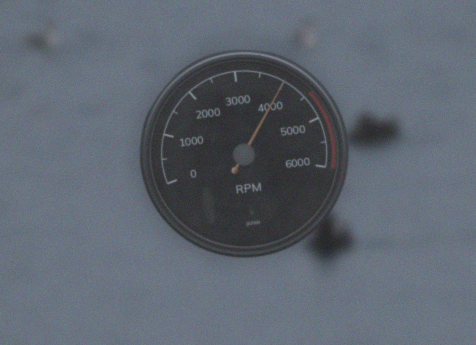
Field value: 4000 rpm
